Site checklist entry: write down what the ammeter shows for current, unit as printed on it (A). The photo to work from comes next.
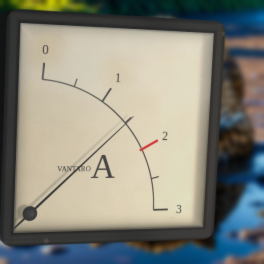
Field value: 1.5 A
